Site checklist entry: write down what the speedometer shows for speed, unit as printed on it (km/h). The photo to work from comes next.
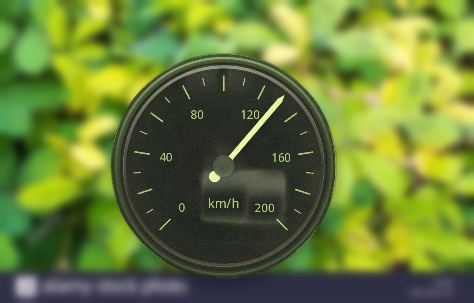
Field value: 130 km/h
